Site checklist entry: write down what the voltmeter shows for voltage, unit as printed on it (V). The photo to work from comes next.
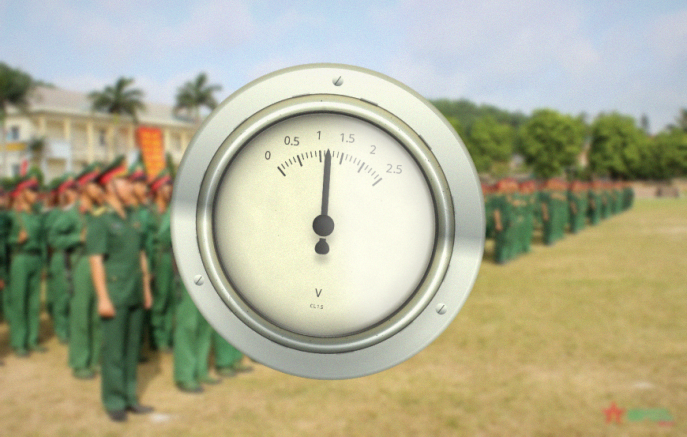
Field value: 1.2 V
